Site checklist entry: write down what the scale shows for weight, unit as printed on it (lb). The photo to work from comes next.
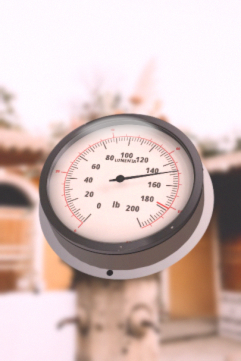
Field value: 150 lb
